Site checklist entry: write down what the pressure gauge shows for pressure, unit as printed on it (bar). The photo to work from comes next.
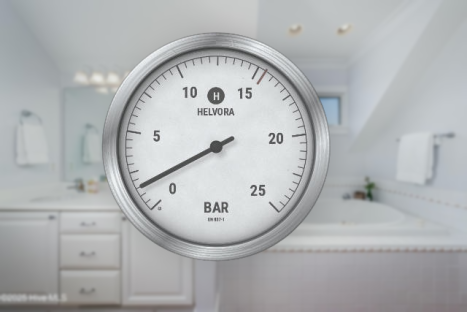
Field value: 1.5 bar
